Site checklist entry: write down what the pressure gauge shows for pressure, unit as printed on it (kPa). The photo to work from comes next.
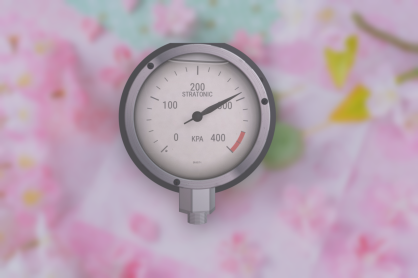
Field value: 290 kPa
